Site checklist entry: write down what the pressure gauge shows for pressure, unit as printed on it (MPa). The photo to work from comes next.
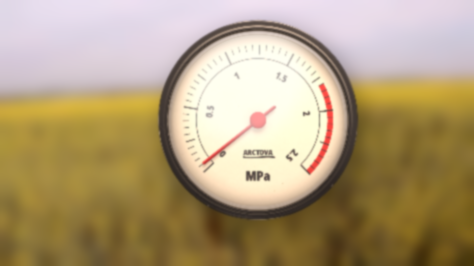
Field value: 0.05 MPa
